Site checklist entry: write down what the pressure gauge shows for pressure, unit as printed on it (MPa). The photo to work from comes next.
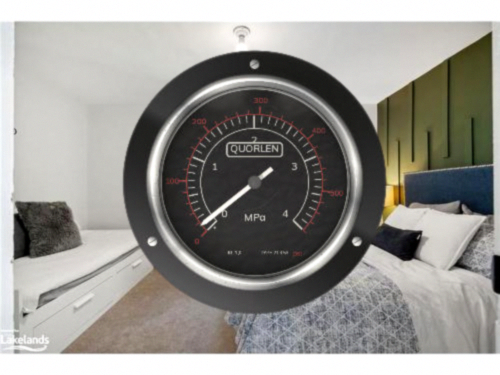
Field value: 0.1 MPa
